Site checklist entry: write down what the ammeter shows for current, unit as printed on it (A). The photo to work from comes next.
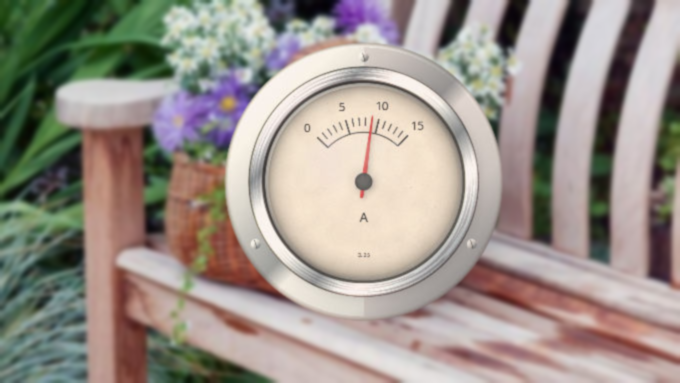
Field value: 9 A
